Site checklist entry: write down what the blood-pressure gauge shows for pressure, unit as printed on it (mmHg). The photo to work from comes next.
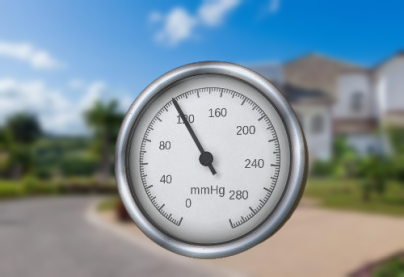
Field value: 120 mmHg
